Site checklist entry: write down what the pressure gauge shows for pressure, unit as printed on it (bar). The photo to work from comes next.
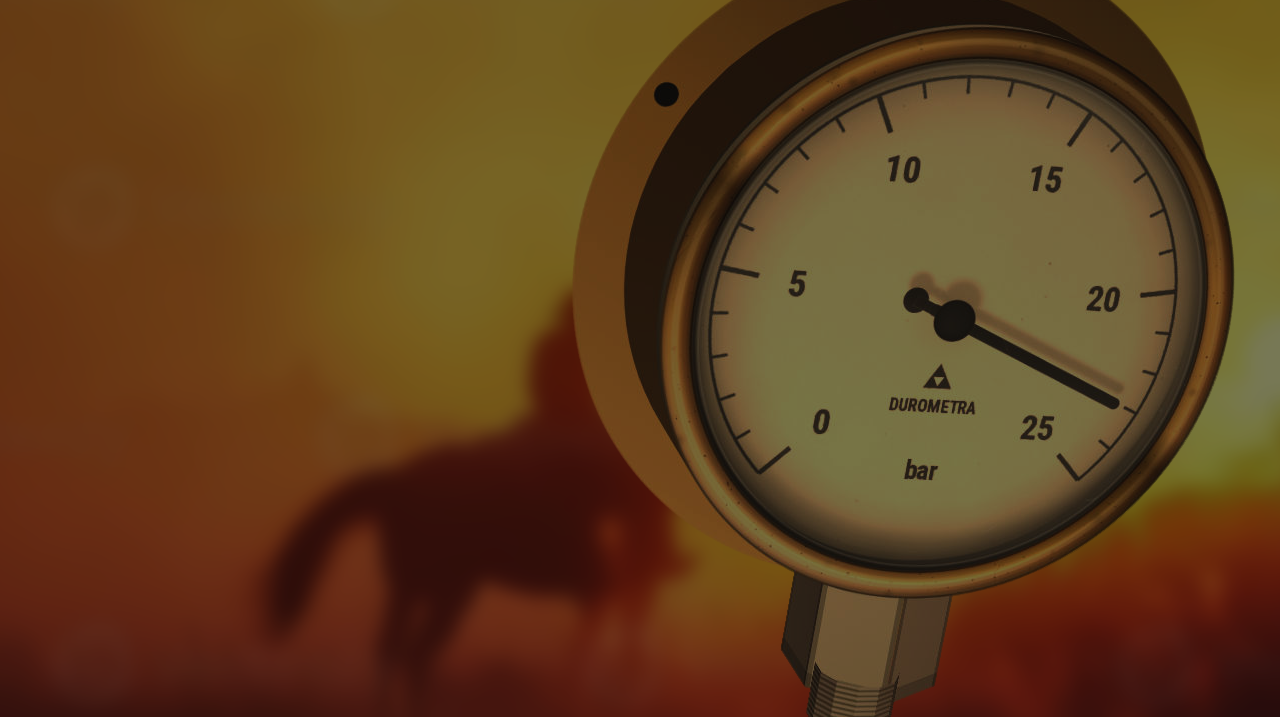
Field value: 23 bar
